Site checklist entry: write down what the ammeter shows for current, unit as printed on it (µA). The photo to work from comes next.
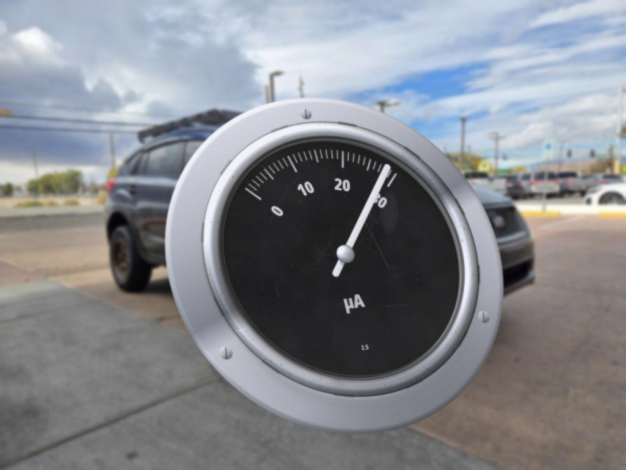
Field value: 28 µA
